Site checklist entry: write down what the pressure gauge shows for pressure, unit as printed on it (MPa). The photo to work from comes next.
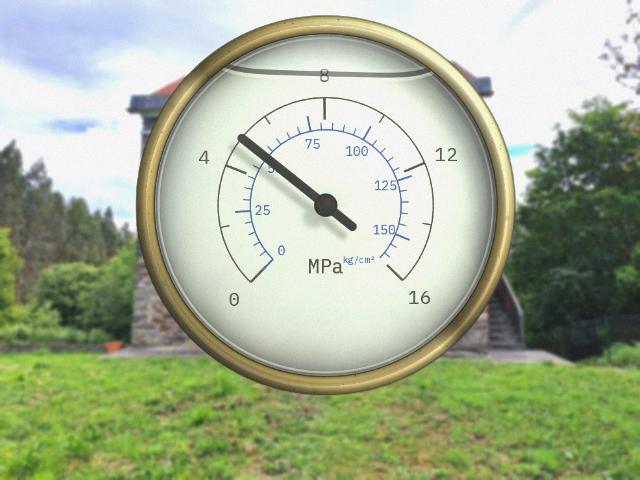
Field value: 5 MPa
